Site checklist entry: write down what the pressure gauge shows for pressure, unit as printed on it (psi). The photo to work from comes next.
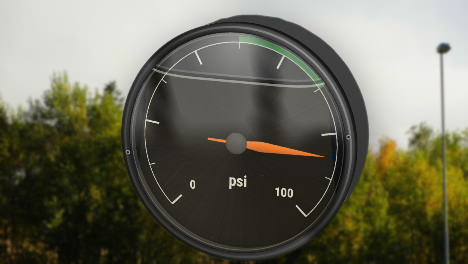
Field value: 85 psi
